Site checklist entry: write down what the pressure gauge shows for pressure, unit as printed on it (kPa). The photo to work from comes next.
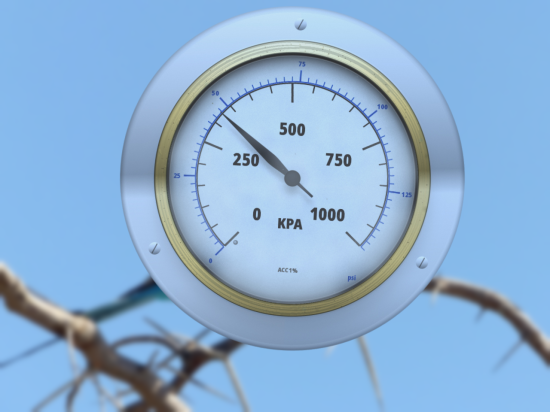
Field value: 325 kPa
